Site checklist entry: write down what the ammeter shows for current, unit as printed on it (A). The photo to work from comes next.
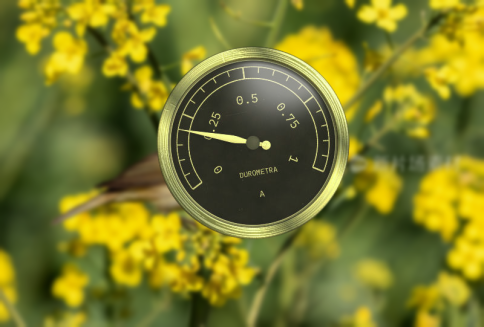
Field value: 0.2 A
